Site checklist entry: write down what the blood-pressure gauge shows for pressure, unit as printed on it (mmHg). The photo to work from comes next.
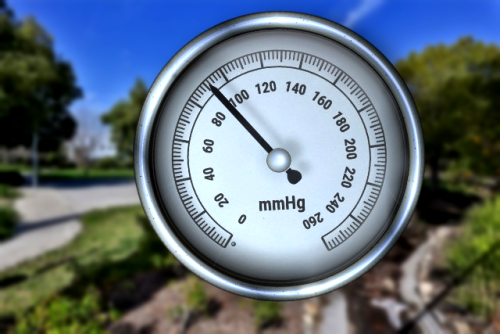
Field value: 92 mmHg
